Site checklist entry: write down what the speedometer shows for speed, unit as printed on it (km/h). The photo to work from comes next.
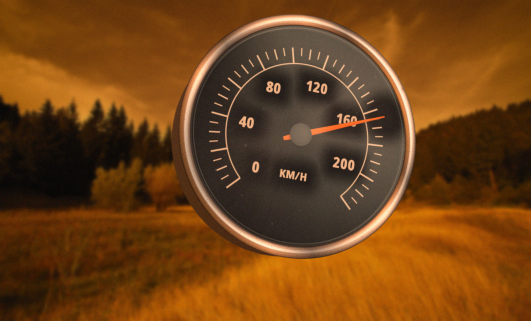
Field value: 165 km/h
